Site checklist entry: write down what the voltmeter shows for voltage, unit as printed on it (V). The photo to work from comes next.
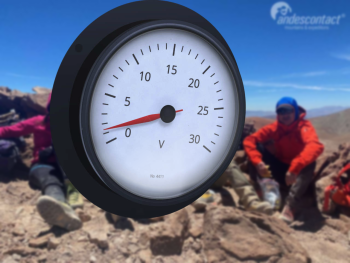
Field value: 1.5 V
